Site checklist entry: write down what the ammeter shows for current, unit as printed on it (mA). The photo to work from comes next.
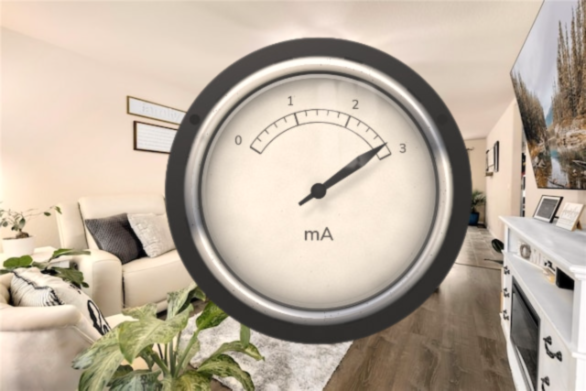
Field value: 2.8 mA
